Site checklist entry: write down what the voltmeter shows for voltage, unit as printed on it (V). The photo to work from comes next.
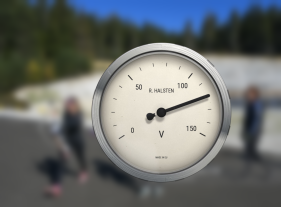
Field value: 120 V
